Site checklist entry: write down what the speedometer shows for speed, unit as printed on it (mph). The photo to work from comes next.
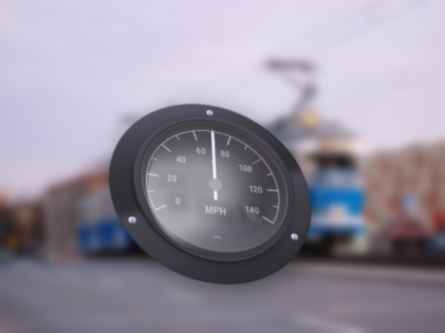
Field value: 70 mph
